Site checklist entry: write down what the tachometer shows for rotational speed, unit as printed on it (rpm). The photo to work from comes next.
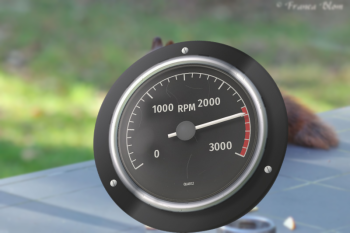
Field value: 2500 rpm
